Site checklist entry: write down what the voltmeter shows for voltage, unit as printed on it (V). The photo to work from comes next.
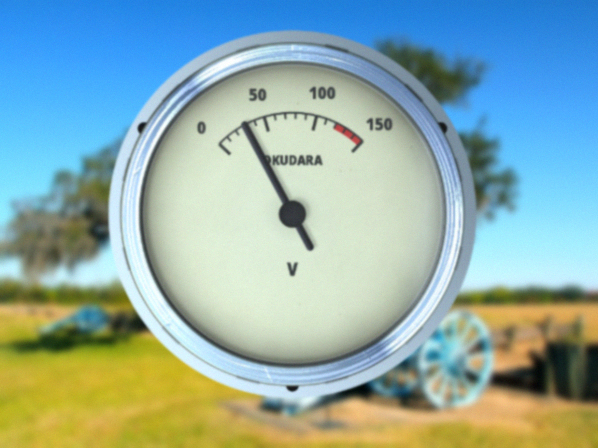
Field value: 30 V
